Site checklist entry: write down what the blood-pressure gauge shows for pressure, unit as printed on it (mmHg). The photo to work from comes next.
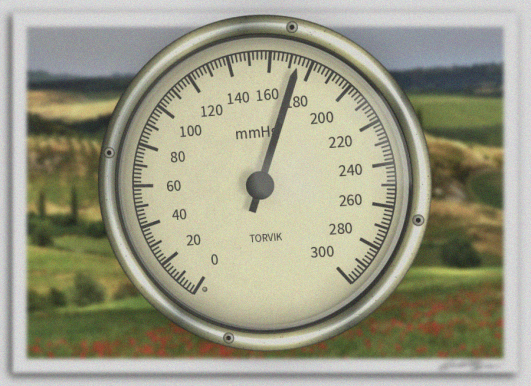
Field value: 174 mmHg
